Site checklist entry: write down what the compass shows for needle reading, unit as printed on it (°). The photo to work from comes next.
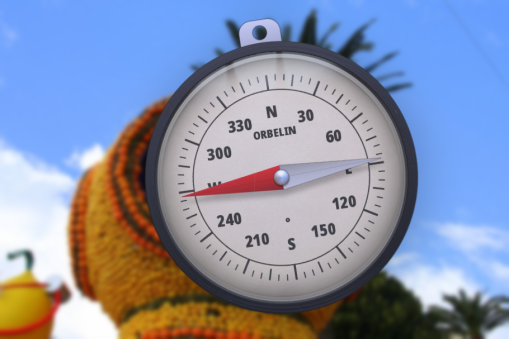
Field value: 267.5 °
